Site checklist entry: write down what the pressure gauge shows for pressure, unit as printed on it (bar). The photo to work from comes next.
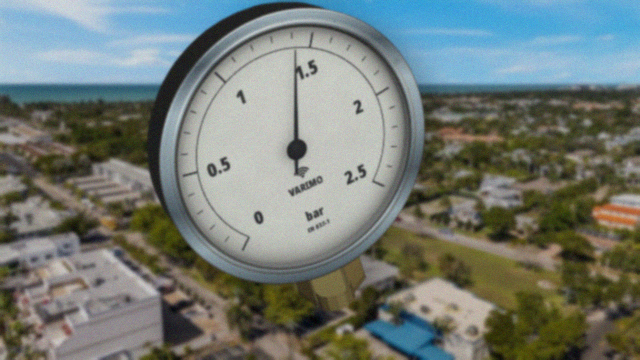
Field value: 1.4 bar
